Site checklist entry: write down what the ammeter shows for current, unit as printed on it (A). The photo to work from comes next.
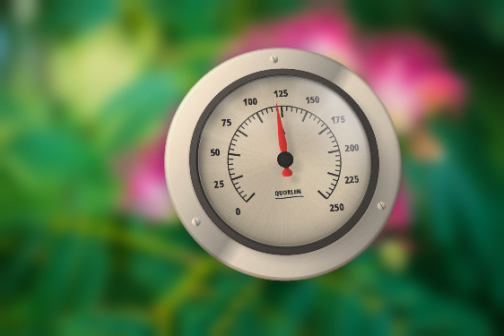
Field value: 120 A
